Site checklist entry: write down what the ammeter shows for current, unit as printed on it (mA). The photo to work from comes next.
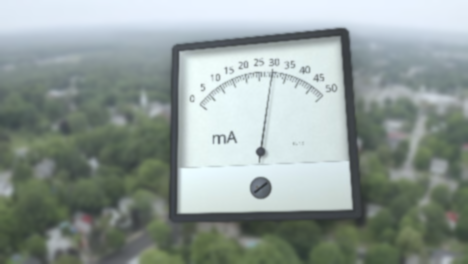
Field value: 30 mA
